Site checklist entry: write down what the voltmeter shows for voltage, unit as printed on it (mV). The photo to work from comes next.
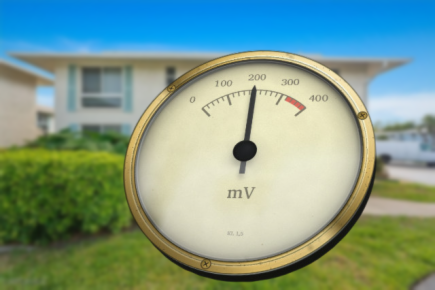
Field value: 200 mV
